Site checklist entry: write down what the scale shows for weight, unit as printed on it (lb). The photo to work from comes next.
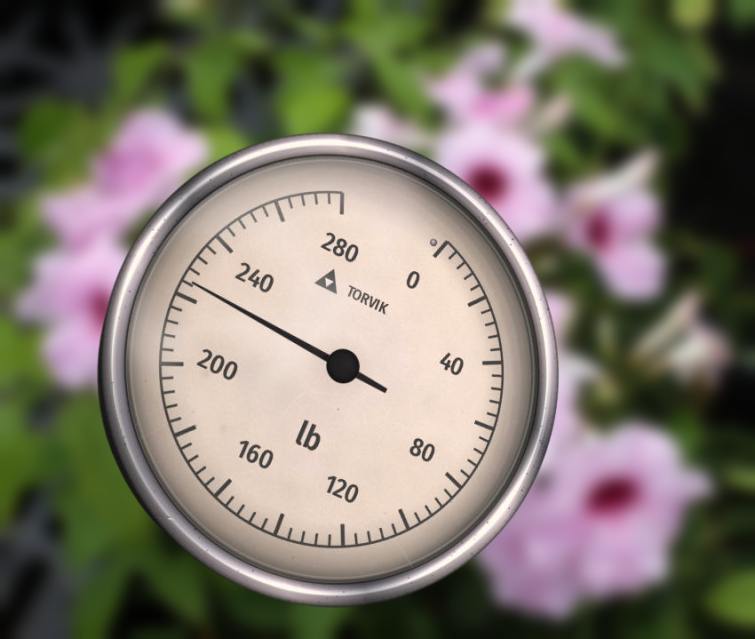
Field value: 224 lb
